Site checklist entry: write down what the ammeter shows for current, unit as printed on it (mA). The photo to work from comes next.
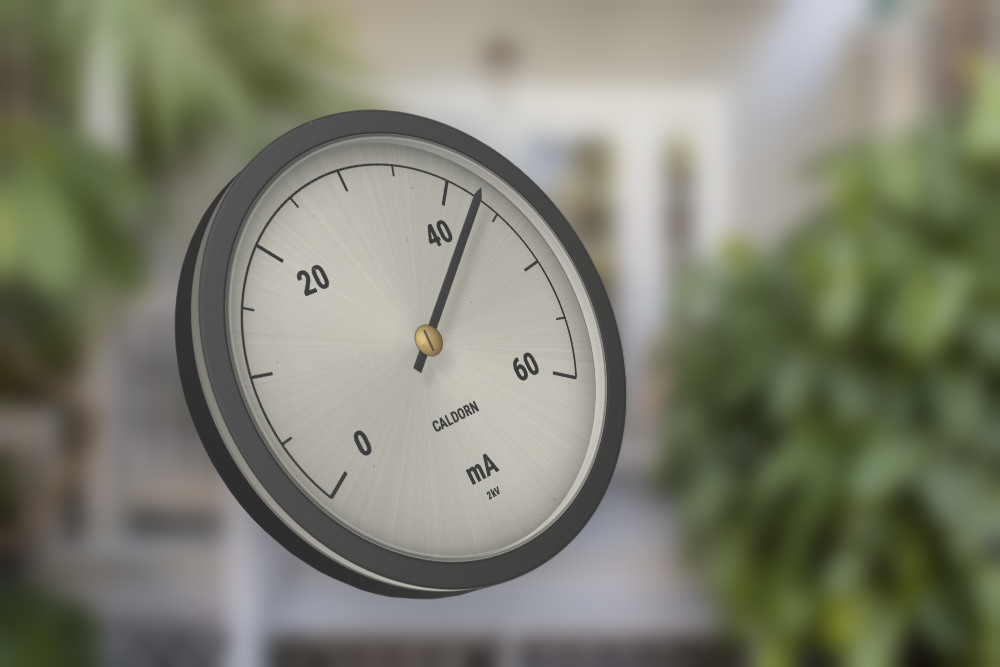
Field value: 42.5 mA
